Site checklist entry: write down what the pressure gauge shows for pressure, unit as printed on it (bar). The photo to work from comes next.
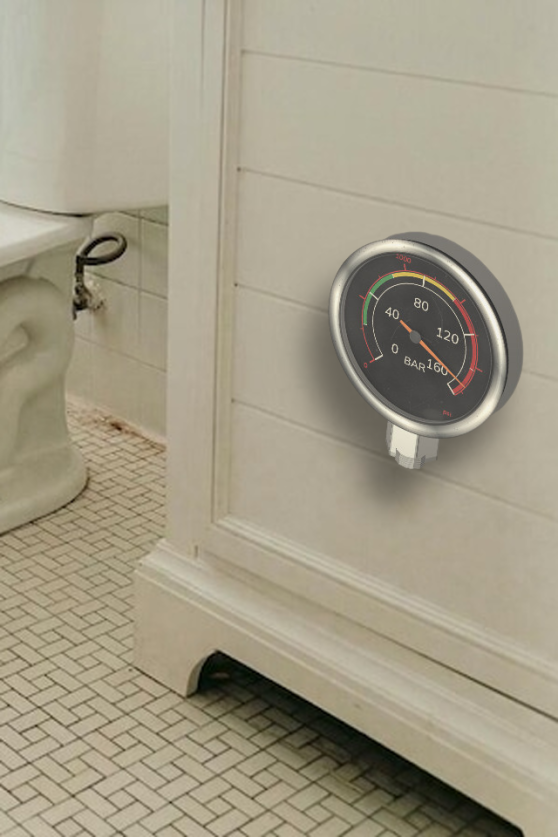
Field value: 150 bar
